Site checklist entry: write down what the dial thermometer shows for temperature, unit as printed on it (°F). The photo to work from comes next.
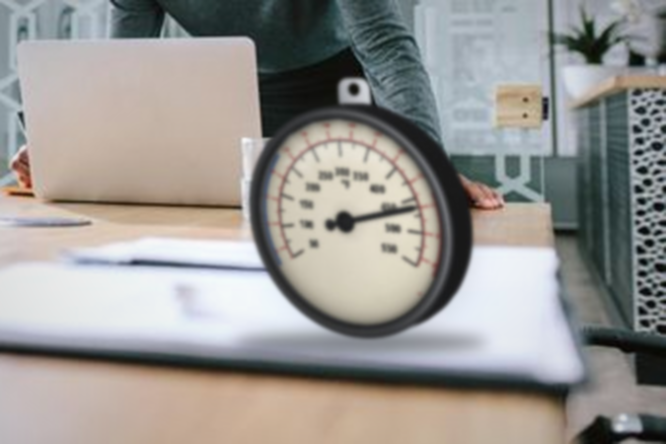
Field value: 462.5 °F
